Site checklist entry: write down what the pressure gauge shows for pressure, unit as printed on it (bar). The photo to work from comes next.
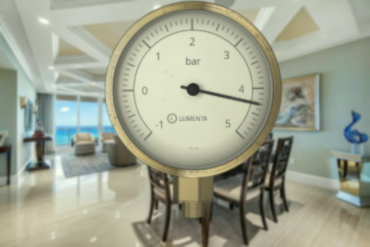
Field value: 4.3 bar
